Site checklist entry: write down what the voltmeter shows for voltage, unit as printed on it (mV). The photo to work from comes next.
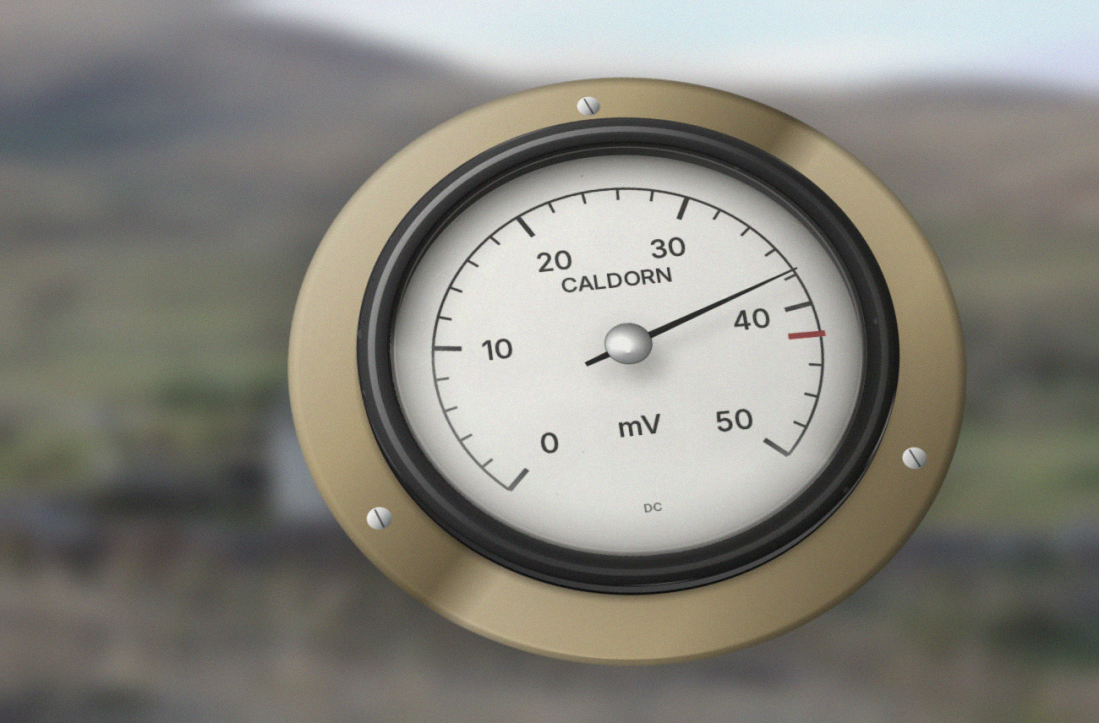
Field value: 38 mV
